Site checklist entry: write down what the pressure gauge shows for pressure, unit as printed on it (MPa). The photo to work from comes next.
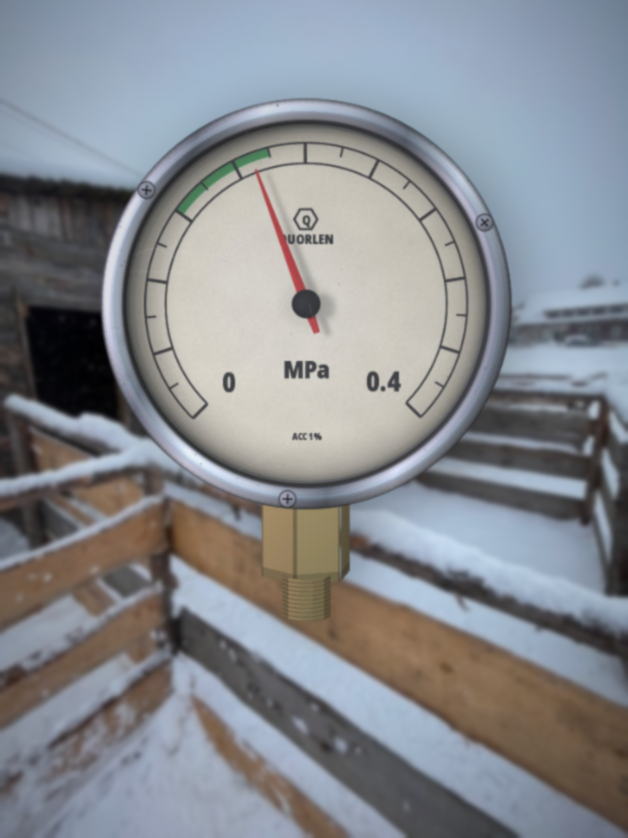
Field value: 0.17 MPa
